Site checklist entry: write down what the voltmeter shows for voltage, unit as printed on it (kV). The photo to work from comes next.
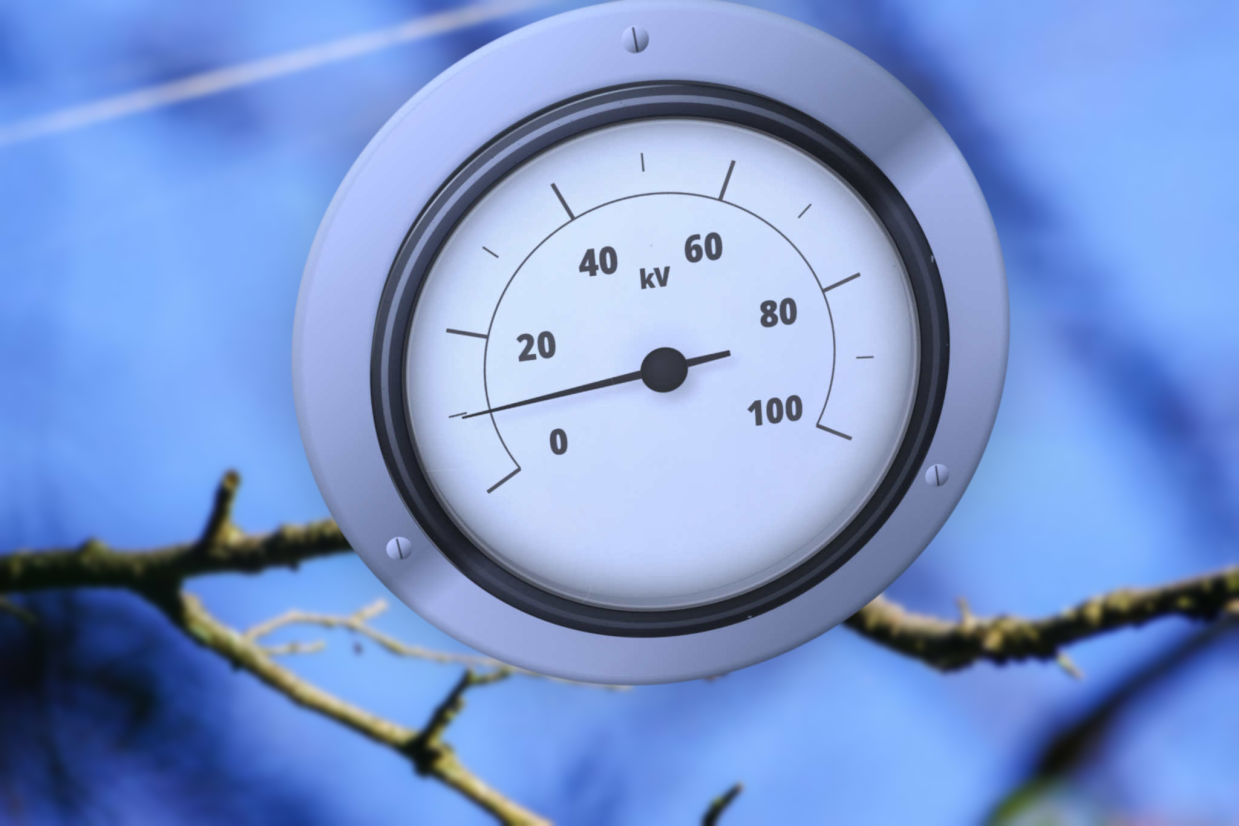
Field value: 10 kV
